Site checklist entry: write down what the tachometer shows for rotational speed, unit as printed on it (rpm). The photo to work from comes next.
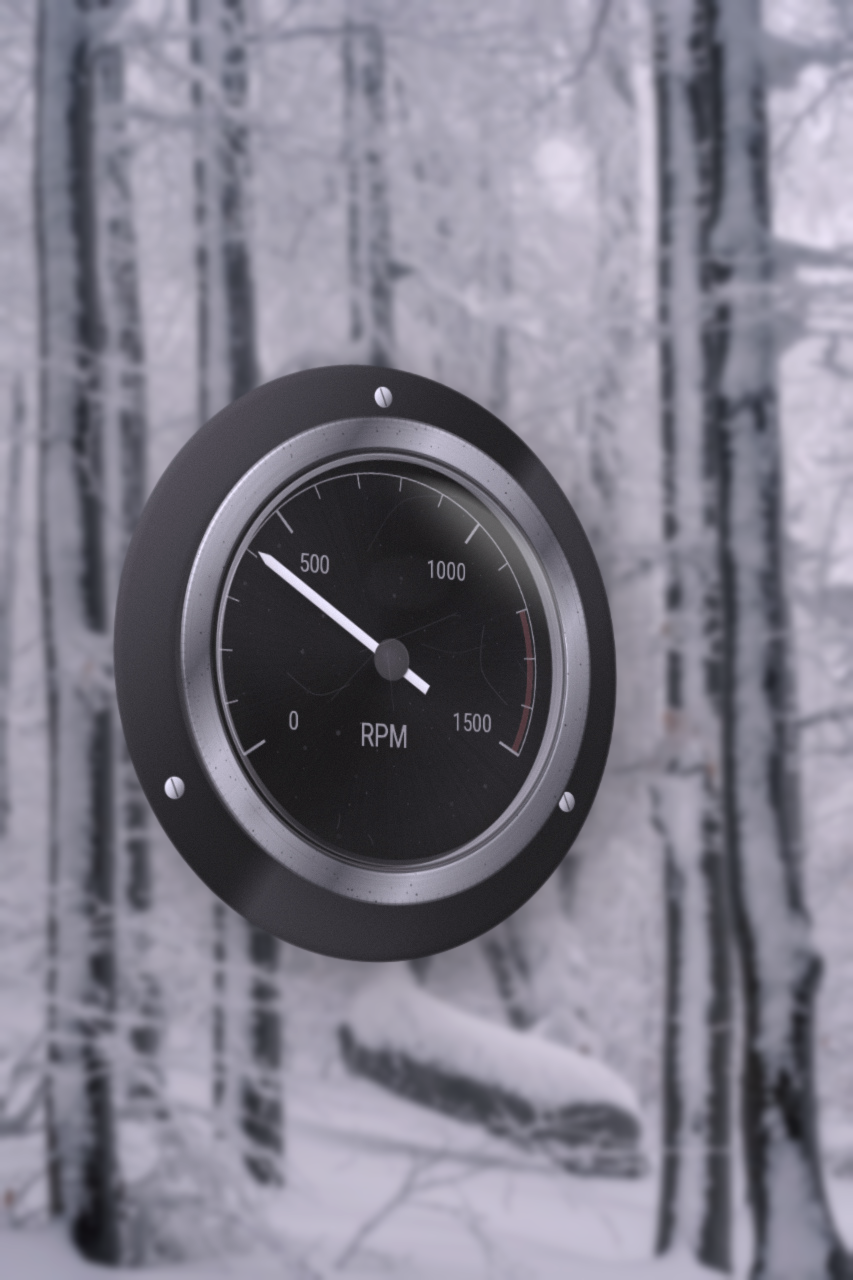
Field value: 400 rpm
